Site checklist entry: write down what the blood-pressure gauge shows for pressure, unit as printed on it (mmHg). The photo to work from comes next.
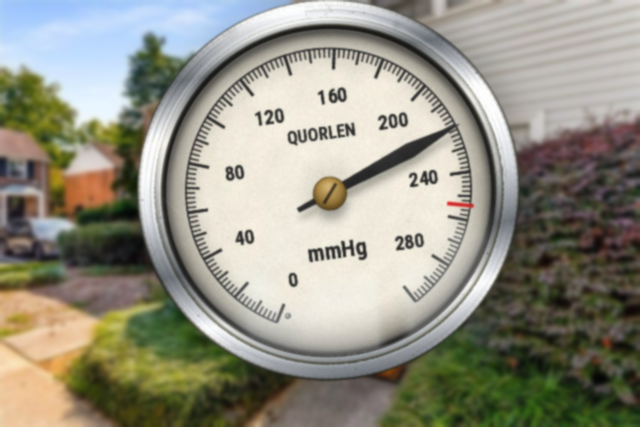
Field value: 220 mmHg
